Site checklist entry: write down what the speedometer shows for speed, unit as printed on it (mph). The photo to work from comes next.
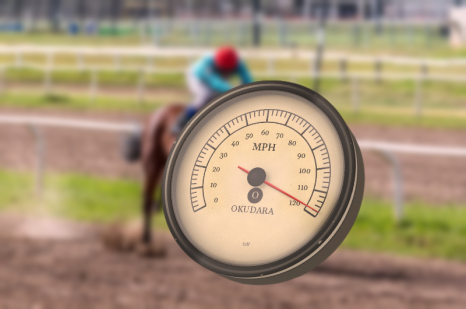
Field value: 118 mph
